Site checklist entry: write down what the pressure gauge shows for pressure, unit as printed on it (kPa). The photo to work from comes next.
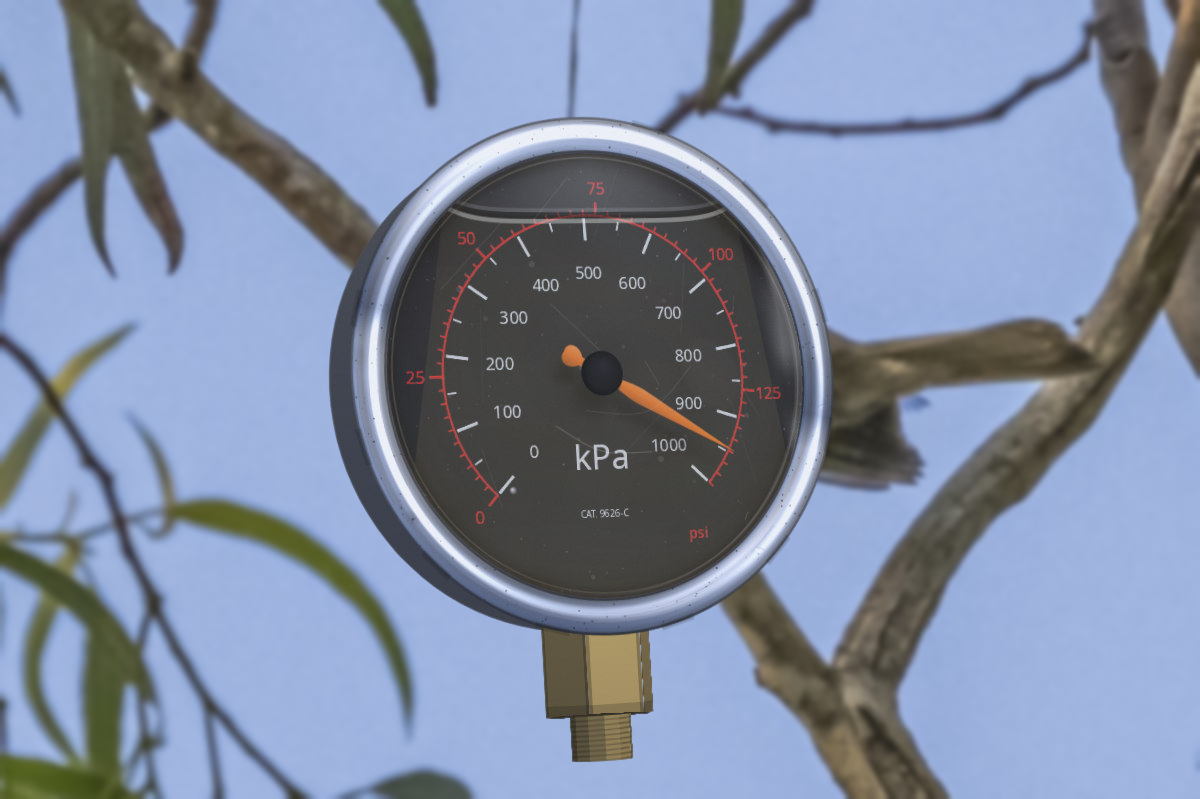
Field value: 950 kPa
